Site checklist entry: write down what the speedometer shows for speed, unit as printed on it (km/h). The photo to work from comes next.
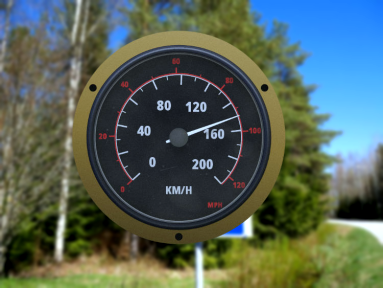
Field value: 150 km/h
